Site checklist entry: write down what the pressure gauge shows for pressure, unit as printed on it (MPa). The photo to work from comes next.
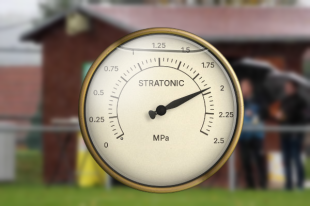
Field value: 1.95 MPa
